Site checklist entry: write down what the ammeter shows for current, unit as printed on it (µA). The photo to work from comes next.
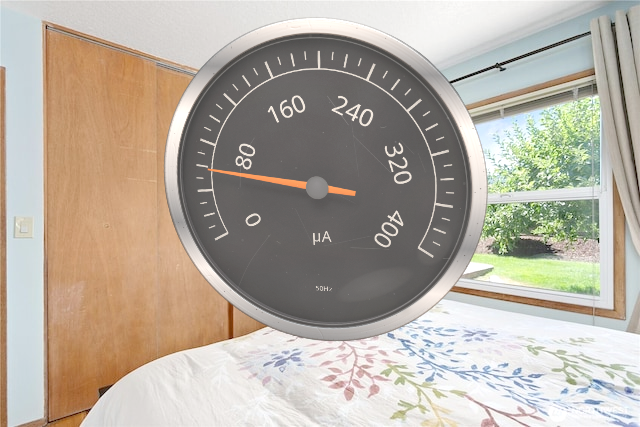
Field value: 60 µA
